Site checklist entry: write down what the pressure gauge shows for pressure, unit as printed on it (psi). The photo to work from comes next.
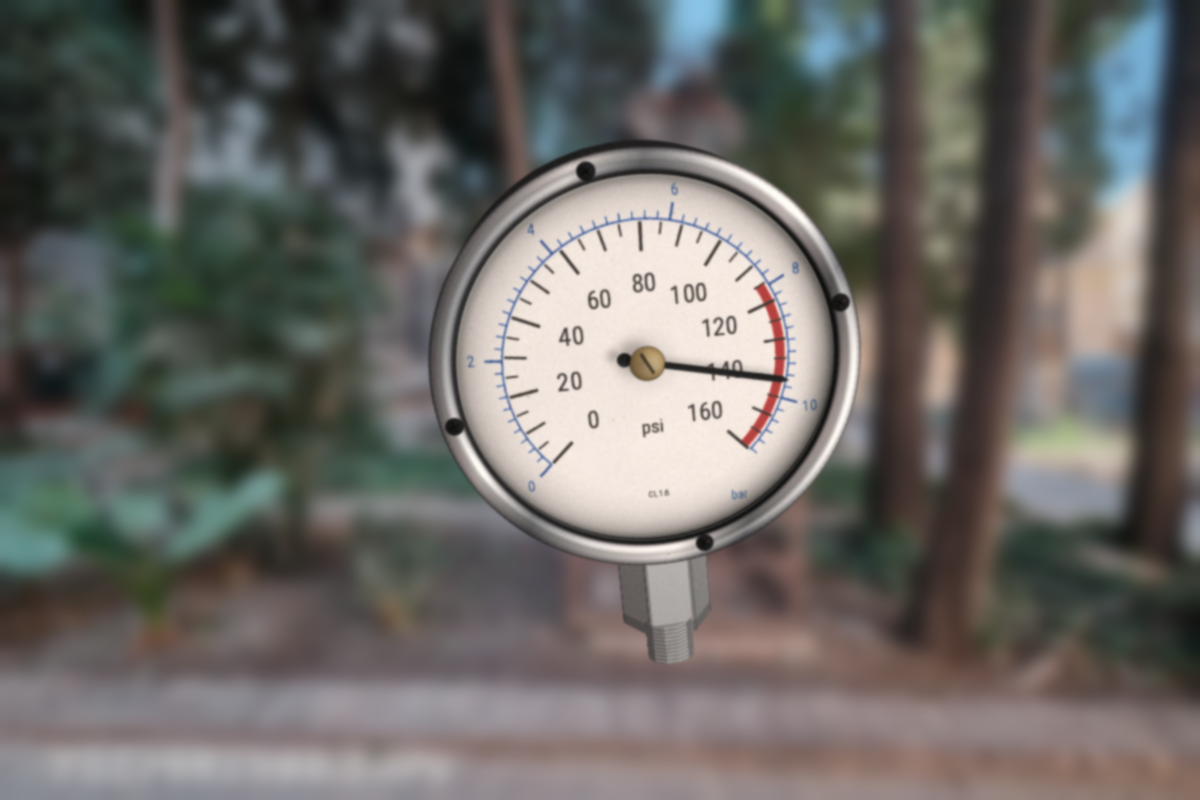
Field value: 140 psi
